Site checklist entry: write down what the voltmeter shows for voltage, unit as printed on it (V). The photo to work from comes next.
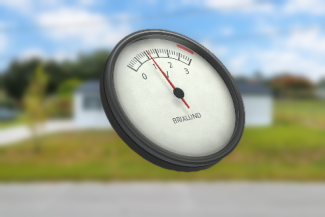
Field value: 1 V
